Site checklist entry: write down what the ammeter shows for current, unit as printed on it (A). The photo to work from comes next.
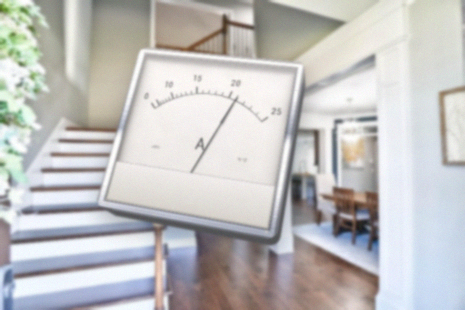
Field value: 21 A
